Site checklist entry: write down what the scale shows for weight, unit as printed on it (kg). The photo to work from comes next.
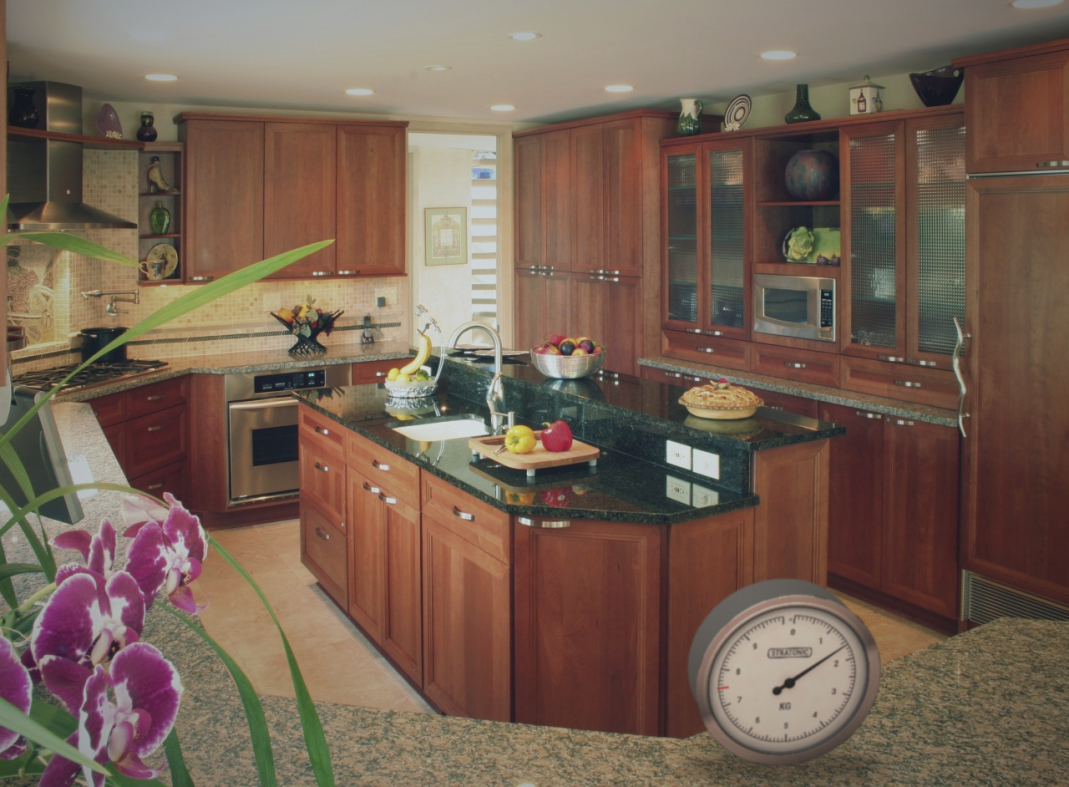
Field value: 1.5 kg
